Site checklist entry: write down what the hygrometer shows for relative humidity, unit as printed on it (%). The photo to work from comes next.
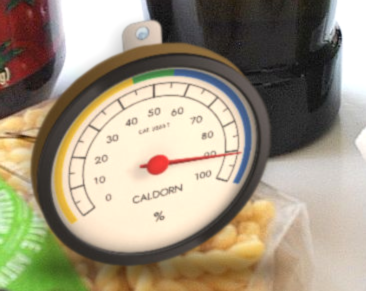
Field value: 90 %
